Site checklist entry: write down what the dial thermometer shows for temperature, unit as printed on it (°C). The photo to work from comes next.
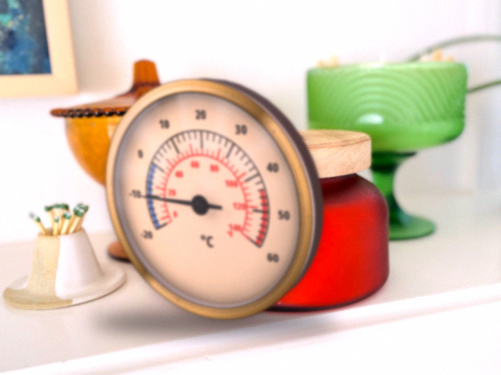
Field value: -10 °C
